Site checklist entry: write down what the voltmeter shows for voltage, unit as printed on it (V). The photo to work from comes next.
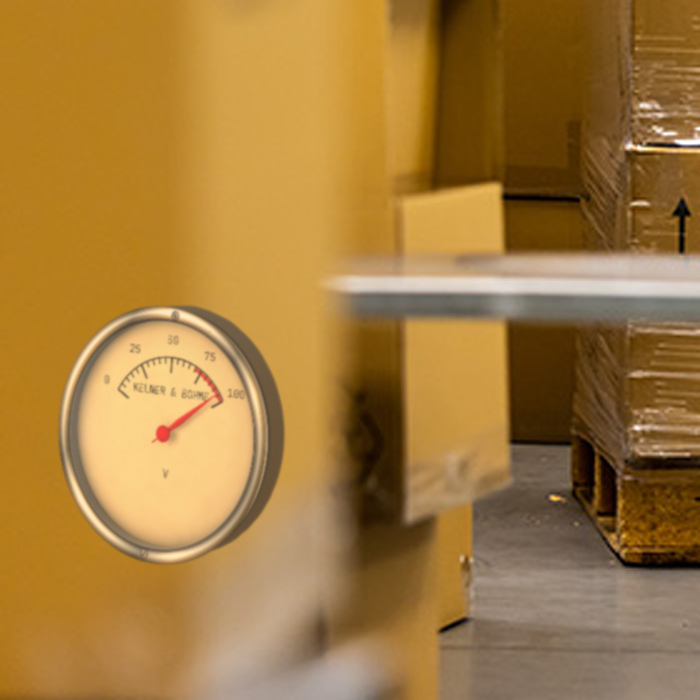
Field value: 95 V
